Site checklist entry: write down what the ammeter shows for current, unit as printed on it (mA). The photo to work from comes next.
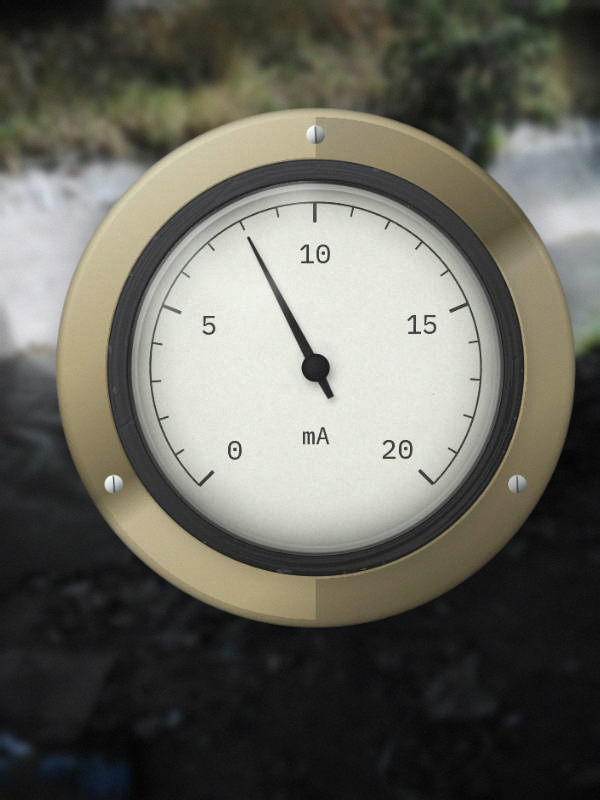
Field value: 8 mA
